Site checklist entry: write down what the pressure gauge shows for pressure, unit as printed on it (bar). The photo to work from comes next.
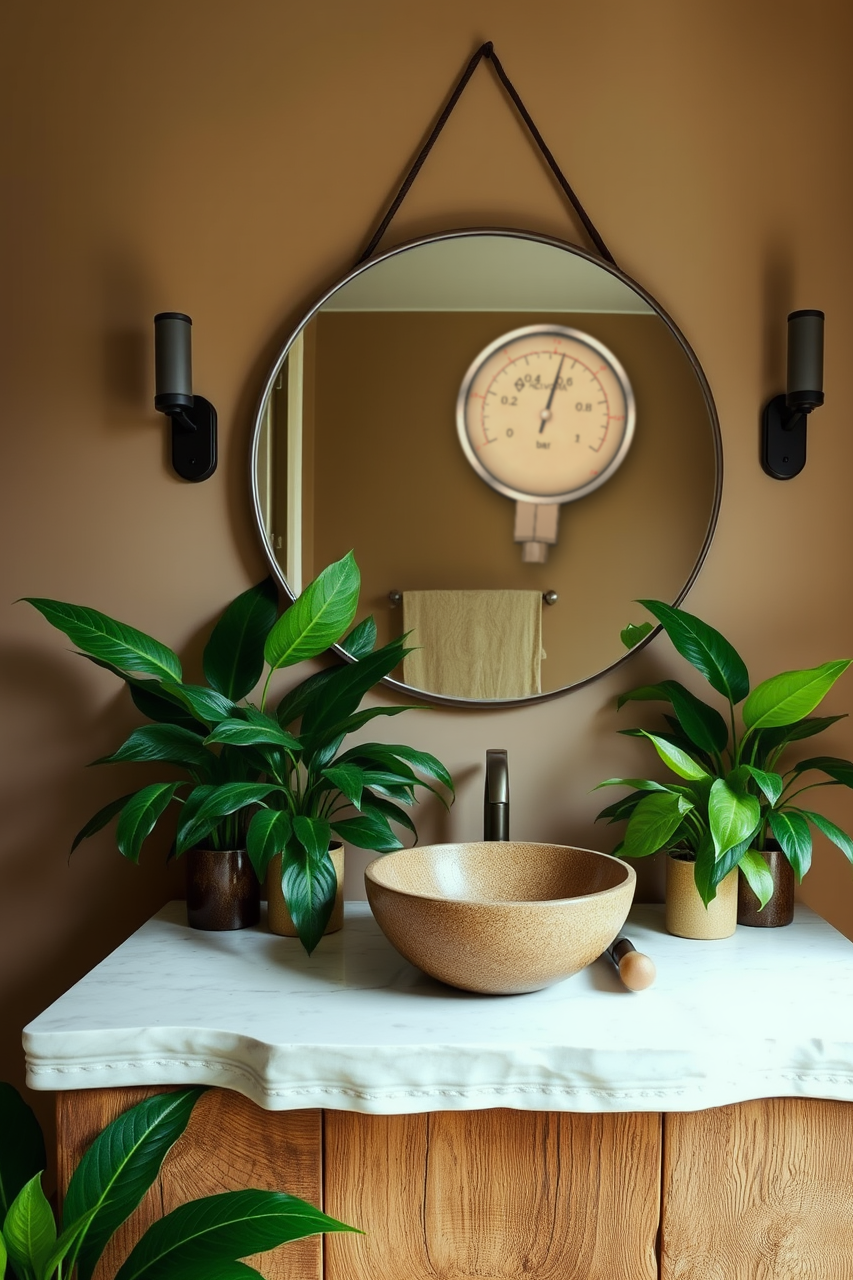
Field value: 0.55 bar
